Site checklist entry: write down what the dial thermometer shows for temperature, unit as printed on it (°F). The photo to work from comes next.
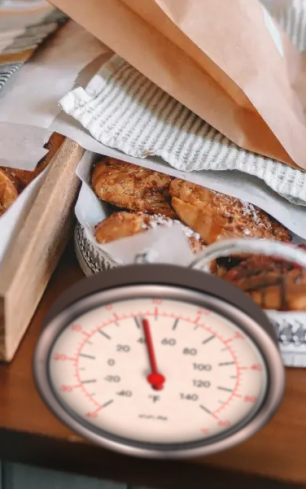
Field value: 45 °F
